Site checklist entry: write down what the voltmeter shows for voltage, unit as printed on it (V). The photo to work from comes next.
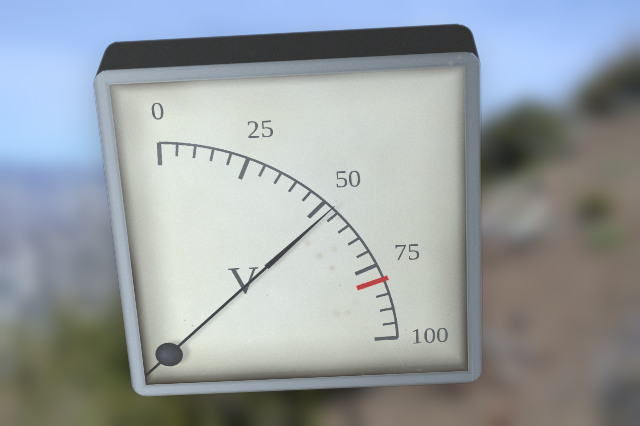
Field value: 52.5 V
